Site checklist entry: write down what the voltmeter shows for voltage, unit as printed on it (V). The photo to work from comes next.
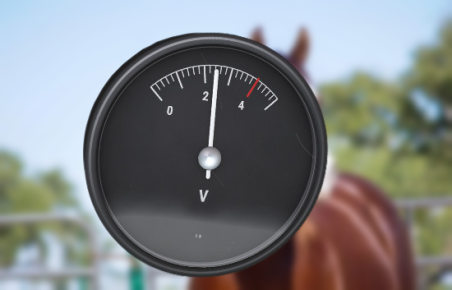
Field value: 2.4 V
